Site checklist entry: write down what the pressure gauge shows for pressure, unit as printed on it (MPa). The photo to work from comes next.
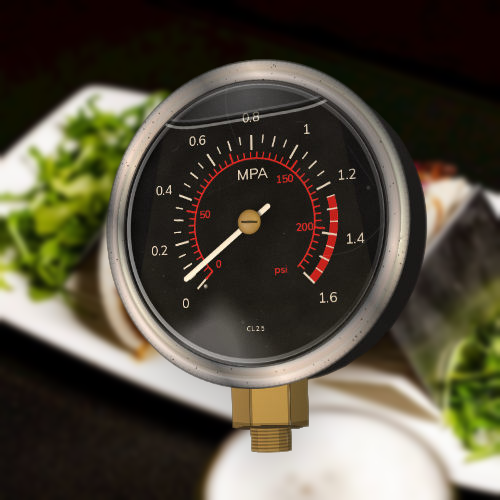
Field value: 0.05 MPa
